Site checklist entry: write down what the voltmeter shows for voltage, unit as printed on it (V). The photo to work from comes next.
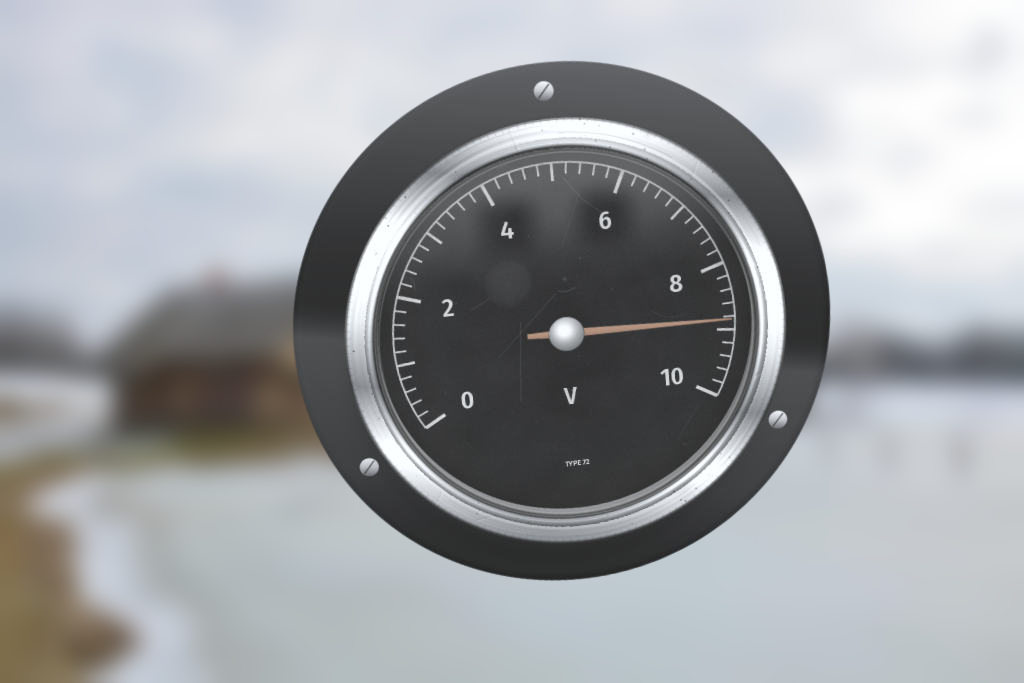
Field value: 8.8 V
